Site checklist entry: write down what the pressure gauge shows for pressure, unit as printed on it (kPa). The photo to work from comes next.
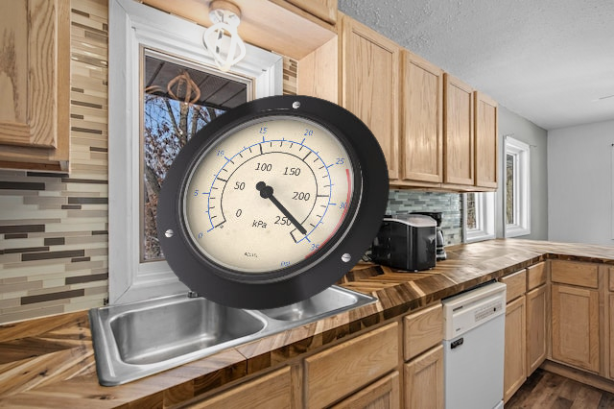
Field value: 240 kPa
